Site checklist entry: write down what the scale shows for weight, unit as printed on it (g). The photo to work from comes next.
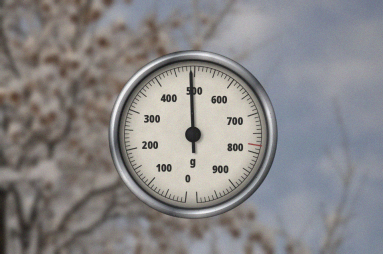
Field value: 490 g
